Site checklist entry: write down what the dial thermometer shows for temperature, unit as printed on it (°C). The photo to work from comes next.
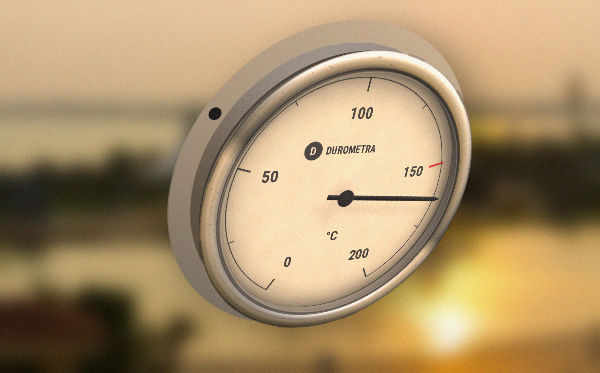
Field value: 162.5 °C
